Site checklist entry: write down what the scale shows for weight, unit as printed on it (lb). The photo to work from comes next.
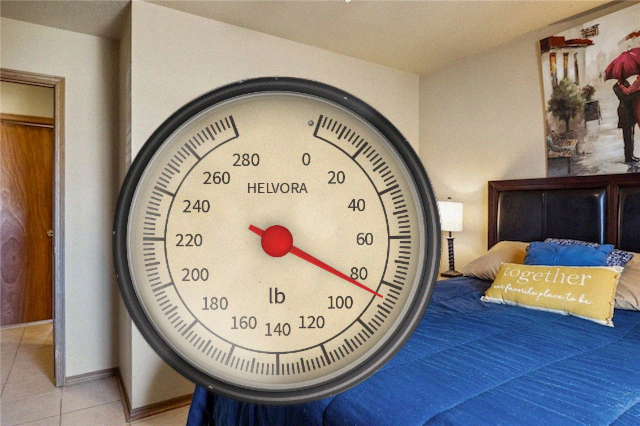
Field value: 86 lb
